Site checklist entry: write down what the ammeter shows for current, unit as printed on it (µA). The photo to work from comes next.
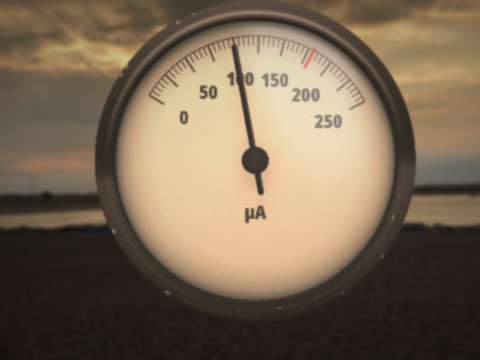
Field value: 100 µA
